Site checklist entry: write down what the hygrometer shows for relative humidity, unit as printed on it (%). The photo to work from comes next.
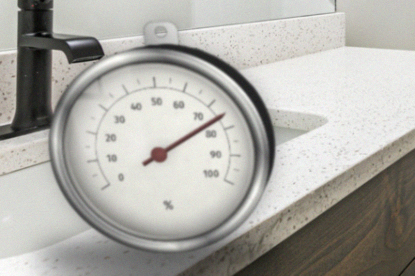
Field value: 75 %
